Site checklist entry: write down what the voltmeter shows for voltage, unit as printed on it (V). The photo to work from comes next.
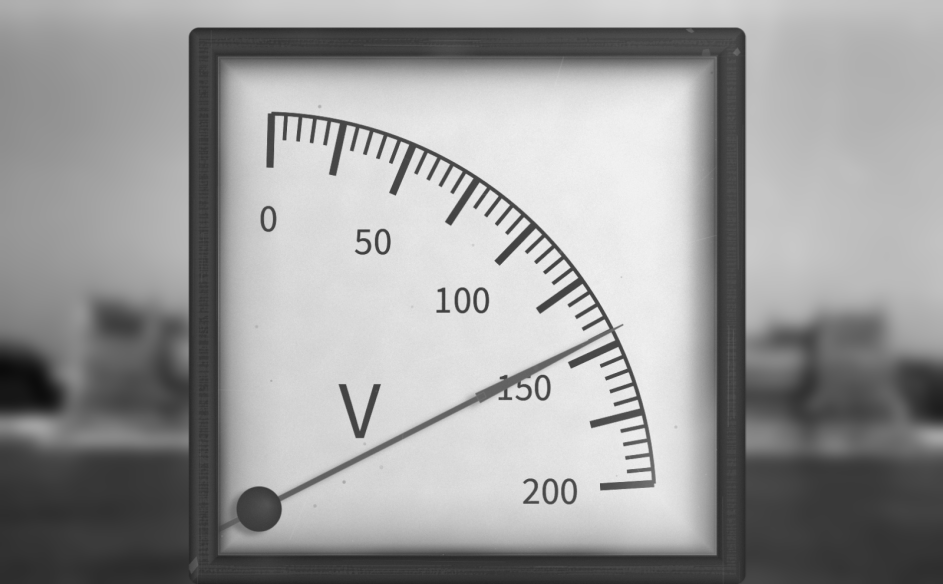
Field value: 145 V
